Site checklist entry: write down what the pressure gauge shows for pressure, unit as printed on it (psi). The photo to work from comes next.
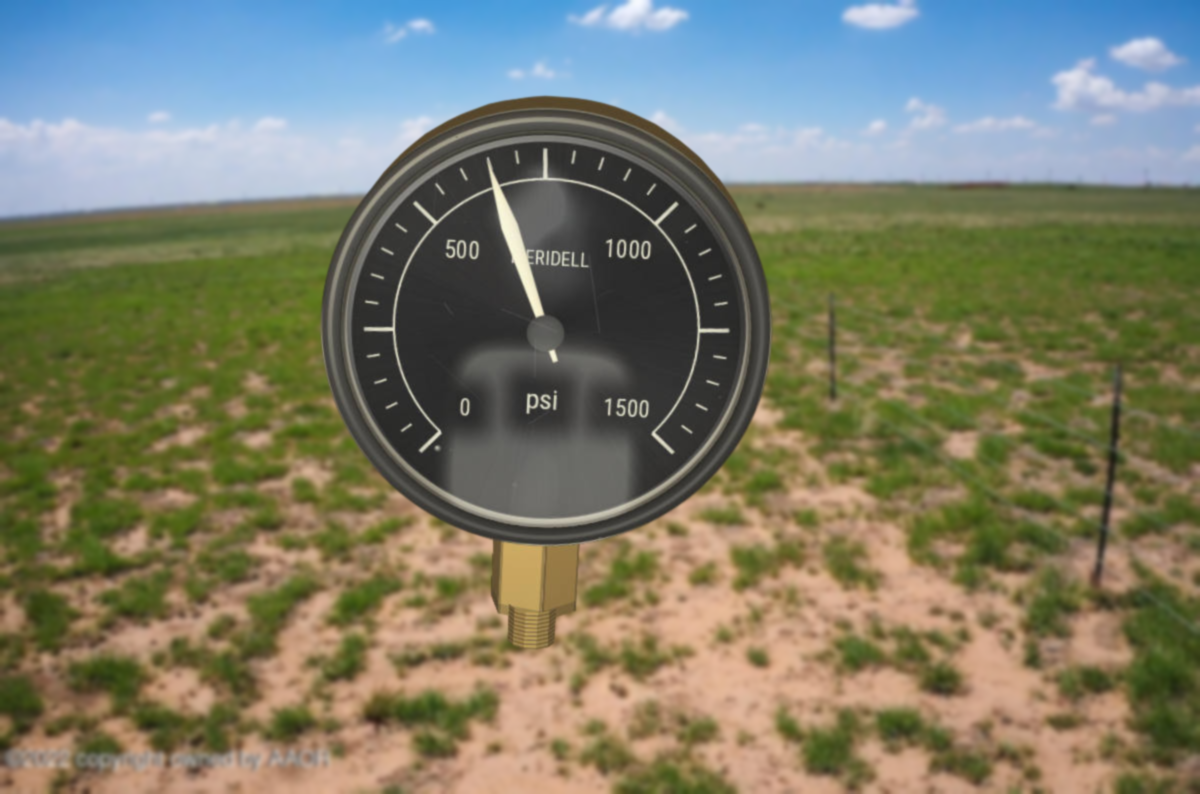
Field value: 650 psi
